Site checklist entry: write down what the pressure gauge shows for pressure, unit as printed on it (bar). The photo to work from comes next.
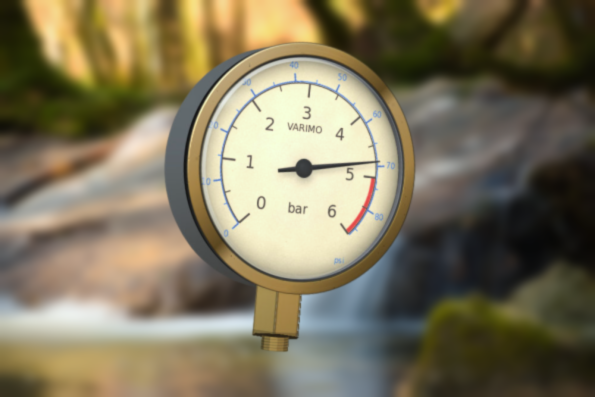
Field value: 4.75 bar
